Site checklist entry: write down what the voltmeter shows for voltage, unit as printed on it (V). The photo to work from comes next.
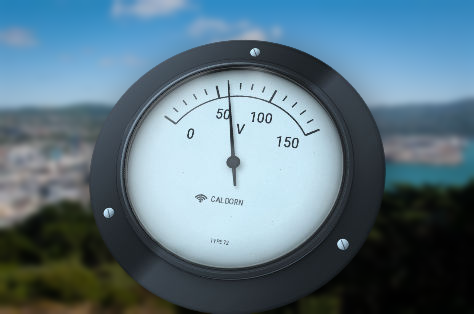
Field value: 60 V
